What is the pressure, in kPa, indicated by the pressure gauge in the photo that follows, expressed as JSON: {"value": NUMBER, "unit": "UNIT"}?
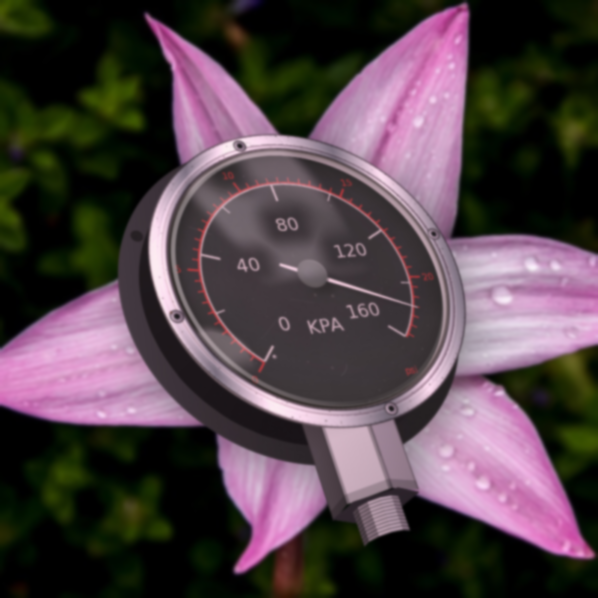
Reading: {"value": 150, "unit": "kPa"}
